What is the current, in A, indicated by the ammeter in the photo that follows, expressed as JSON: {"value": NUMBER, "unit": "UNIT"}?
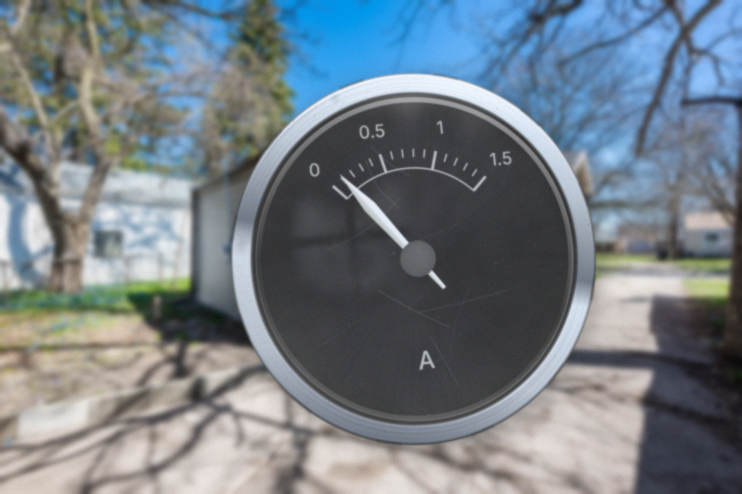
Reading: {"value": 0.1, "unit": "A"}
